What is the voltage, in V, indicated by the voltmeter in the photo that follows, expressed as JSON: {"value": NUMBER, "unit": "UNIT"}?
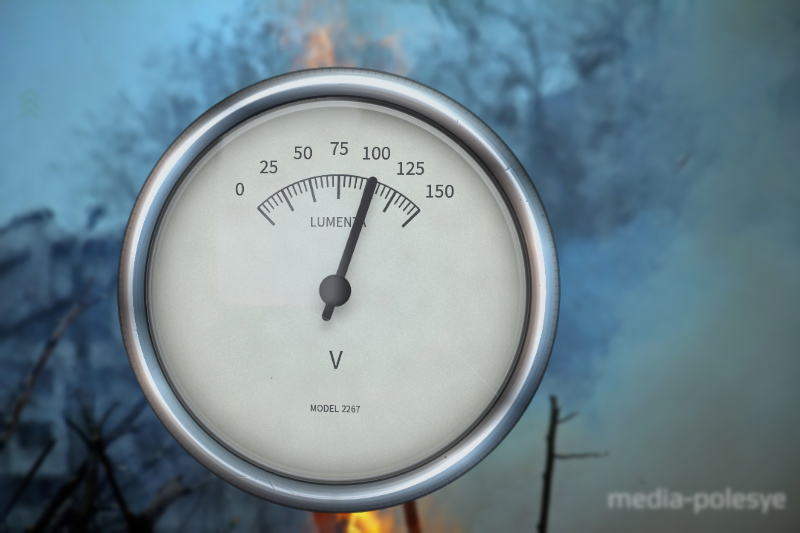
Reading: {"value": 105, "unit": "V"}
